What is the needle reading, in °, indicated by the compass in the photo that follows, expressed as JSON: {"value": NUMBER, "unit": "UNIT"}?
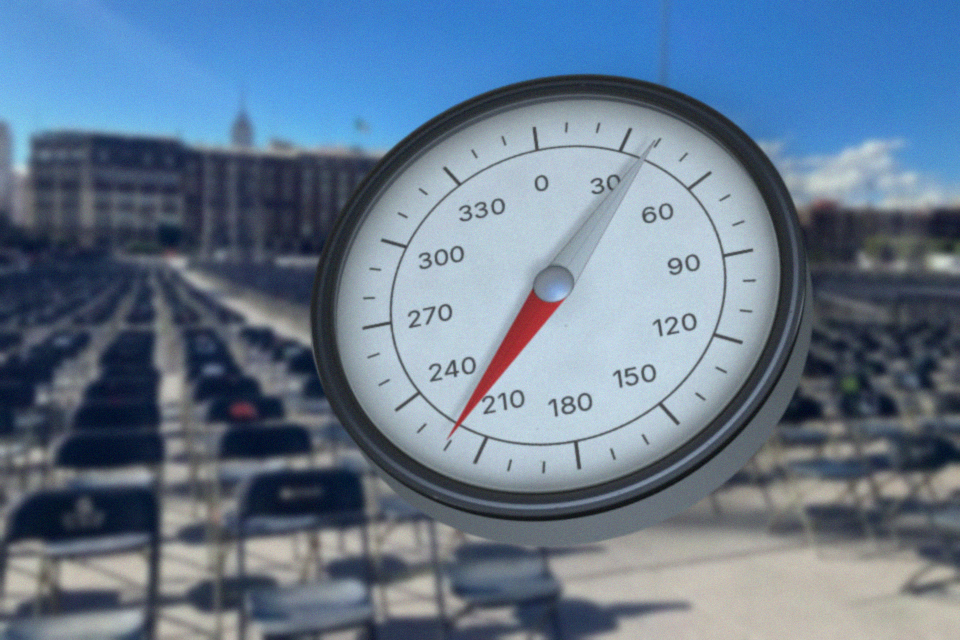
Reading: {"value": 220, "unit": "°"}
